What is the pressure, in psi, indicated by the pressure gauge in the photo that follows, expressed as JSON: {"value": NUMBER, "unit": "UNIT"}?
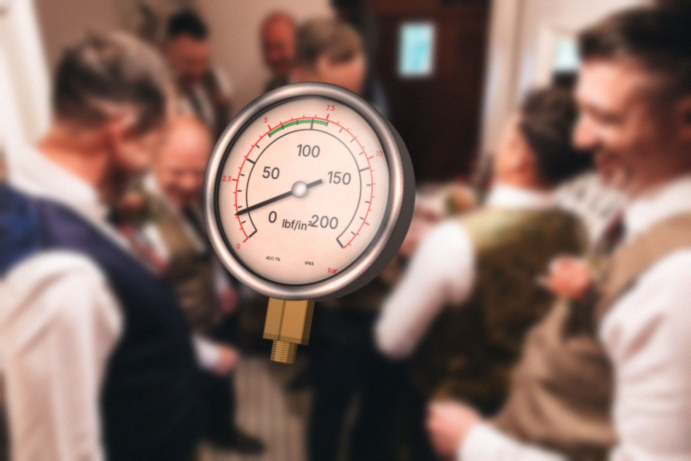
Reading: {"value": 15, "unit": "psi"}
